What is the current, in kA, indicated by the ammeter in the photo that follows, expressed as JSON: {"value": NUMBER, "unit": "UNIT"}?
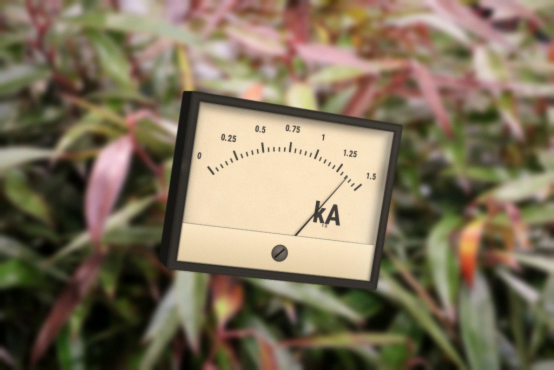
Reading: {"value": 1.35, "unit": "kA"}
